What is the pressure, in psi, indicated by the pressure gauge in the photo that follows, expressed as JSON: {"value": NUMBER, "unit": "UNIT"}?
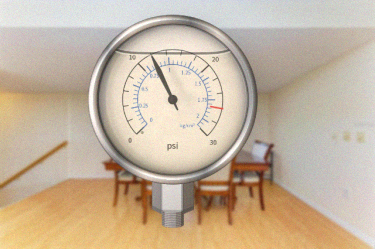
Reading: {"value": 12, "unit": "psi"}
